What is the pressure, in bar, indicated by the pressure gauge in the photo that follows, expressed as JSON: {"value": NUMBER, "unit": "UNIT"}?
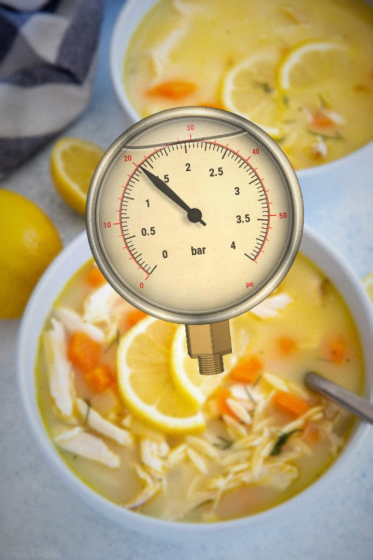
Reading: {"value": 1.4, "unit": "bar"}
